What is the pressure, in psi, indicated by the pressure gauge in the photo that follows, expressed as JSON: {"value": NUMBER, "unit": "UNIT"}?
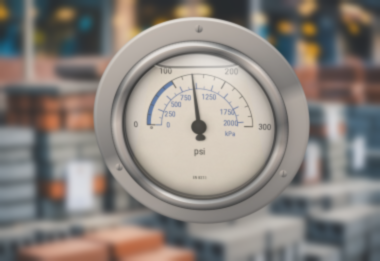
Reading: {"value": 140, "unit": "psi"}
